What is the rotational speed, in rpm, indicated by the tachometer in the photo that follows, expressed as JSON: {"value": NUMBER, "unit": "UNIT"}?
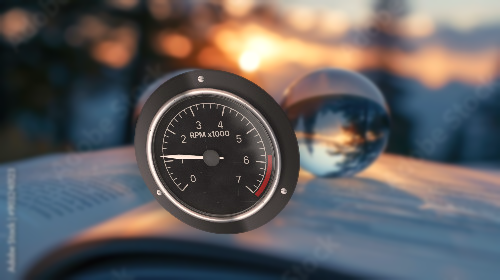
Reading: {"value": 1200, "unit": "rpm"}
